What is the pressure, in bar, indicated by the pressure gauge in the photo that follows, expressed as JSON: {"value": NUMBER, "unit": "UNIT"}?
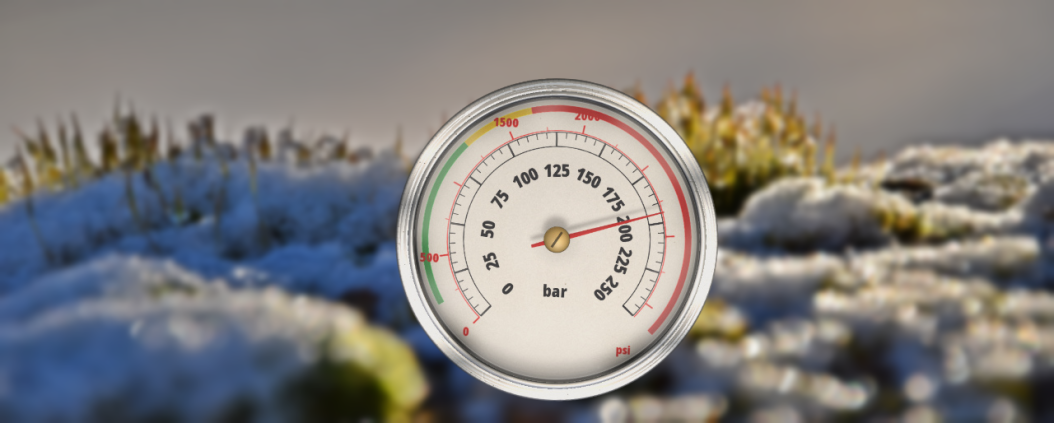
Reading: {"value": 195, "unit": "bar"}
